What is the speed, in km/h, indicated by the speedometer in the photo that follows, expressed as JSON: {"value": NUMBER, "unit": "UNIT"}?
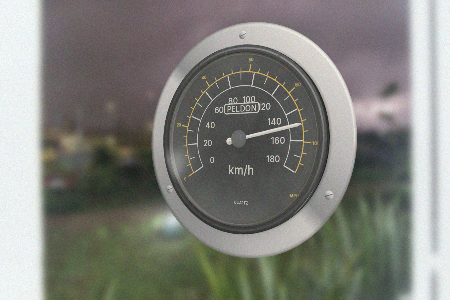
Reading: {"value": 150, "unit": "km/h"}
